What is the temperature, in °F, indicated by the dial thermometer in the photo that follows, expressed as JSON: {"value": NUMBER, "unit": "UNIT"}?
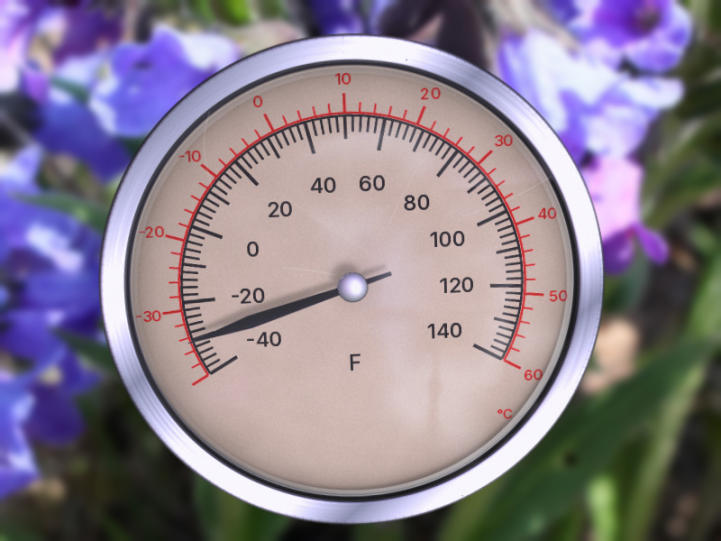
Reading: {"value": -30, "unit": "°F"}
